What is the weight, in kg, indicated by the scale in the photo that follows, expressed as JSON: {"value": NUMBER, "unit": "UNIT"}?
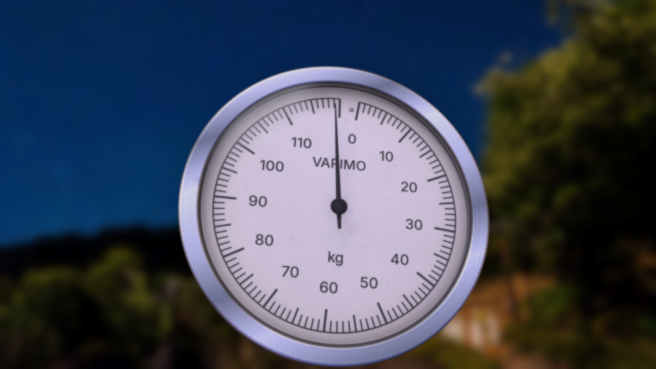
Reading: {"value": 119, "unit": "kg"}
